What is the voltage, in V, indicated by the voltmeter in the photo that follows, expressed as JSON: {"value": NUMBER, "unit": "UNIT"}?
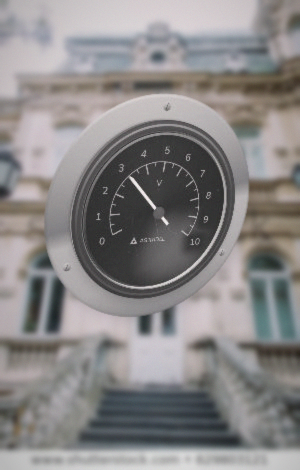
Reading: {"value": 3, "unit": "V"}
